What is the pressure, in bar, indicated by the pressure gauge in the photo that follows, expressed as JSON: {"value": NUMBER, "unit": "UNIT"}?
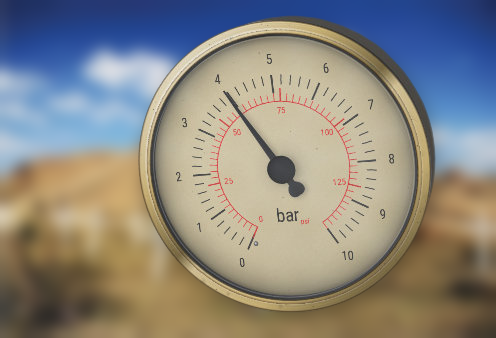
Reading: {"value": 4, "unit": "bar"}
